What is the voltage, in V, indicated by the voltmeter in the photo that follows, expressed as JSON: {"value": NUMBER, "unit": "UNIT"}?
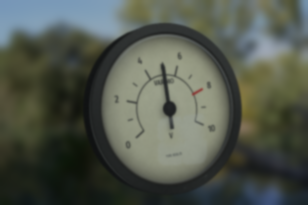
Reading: {"value": 5, "unit": "V"}
